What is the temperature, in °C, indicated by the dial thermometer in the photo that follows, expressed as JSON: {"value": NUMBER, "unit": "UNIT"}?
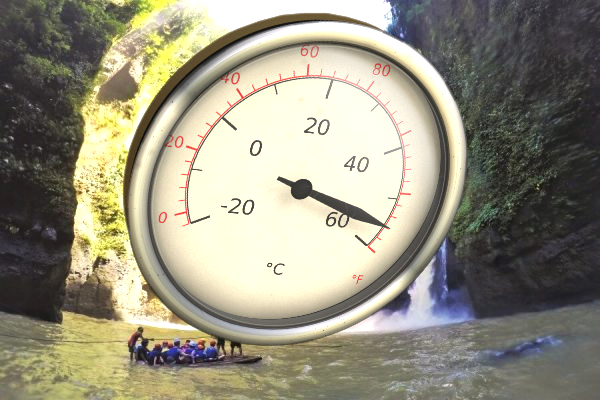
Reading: {"value": 55, "unit": "°C"}
